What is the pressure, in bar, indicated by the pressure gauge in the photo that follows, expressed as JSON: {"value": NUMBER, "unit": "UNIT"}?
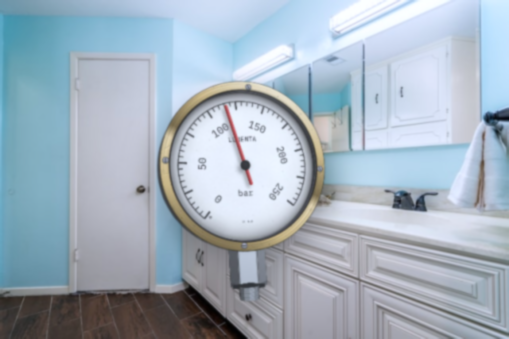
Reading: {"value": 115, "unit": "bar"}
